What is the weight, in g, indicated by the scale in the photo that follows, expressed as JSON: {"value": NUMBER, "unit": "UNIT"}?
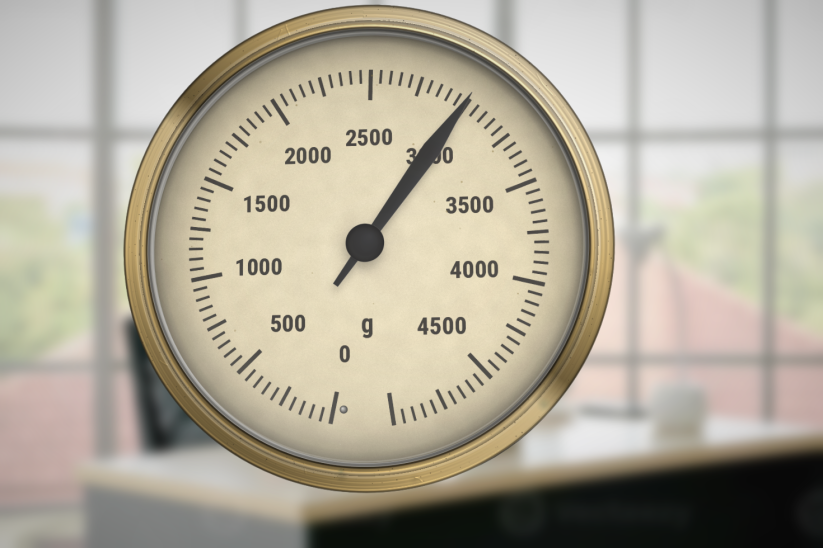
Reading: {"value": 3000, "unit": "g"}
